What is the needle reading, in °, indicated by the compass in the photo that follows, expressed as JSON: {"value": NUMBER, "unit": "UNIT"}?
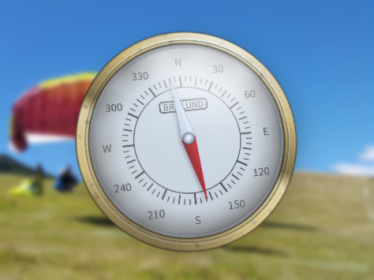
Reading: {"value": 170, "unit": "°"}
